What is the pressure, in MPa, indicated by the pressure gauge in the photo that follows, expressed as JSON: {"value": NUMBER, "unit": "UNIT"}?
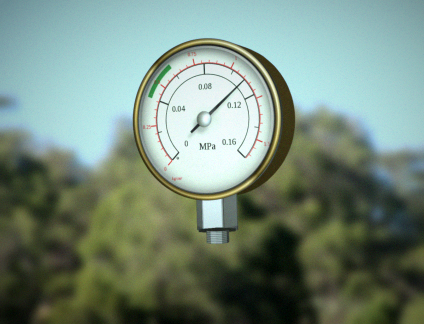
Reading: {"value": 0.11, "unit": "MPa"}
